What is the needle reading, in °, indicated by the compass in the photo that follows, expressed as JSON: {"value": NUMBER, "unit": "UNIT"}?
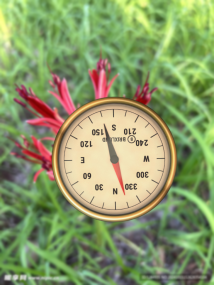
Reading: {"value": 345, "unit": "°"}
